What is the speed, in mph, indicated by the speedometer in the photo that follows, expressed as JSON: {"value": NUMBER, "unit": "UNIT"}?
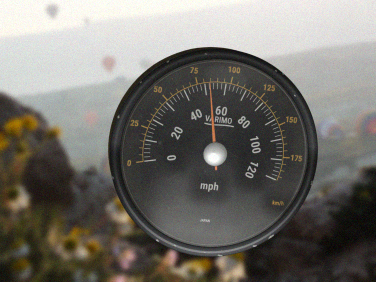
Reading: {"value": 52, "unit": "mph"}
